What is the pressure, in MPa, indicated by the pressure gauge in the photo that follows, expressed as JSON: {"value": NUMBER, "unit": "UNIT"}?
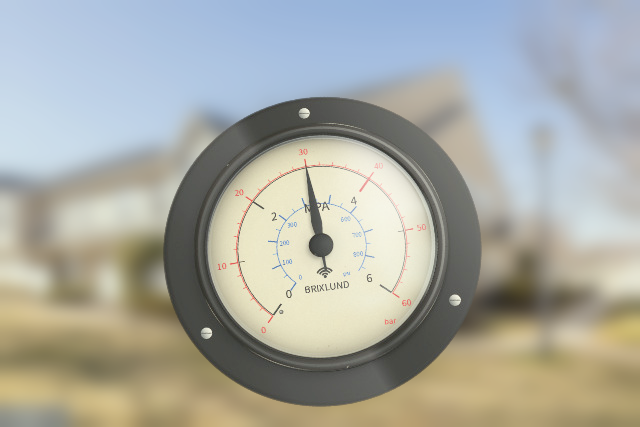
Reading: {"value": 3, "unit": "MPa"}
